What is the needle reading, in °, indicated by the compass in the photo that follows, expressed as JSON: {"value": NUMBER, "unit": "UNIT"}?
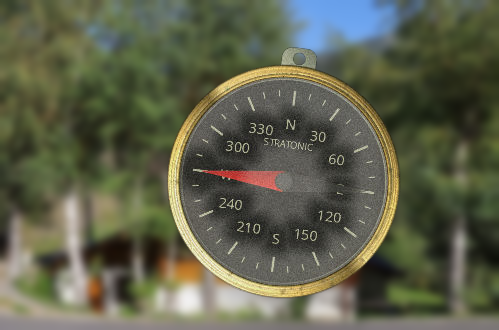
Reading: {"value": 270, "unit": "°"}
